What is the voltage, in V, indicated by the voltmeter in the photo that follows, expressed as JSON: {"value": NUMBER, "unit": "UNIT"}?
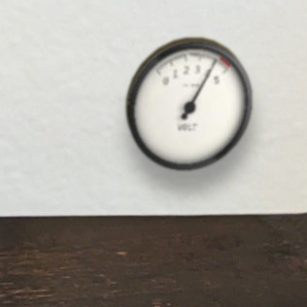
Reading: {"value": 4, "unit": "V"}
